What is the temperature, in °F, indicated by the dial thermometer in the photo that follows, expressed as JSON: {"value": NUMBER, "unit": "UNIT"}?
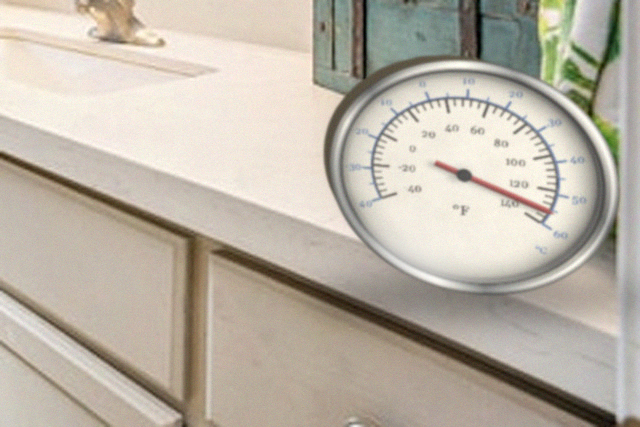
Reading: {"value": 132, "unit": "°F"}
